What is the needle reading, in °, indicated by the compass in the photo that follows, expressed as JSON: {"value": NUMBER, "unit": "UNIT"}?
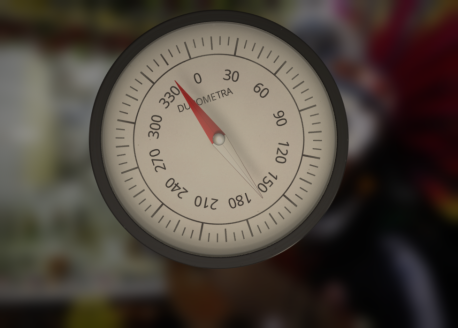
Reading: {"value": 342.5, "unit": "°"}
